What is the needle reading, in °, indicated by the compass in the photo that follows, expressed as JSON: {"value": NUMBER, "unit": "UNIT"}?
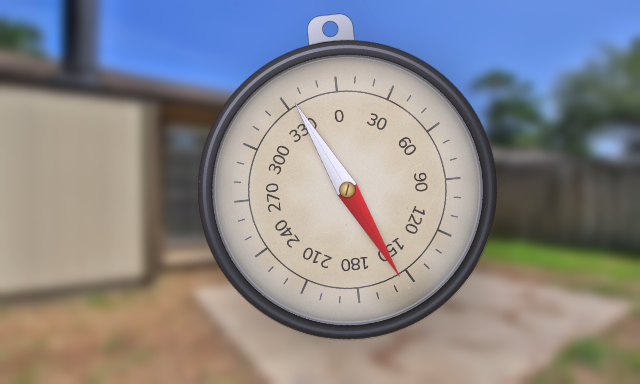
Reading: {"value": 155, "unit": "°"}
